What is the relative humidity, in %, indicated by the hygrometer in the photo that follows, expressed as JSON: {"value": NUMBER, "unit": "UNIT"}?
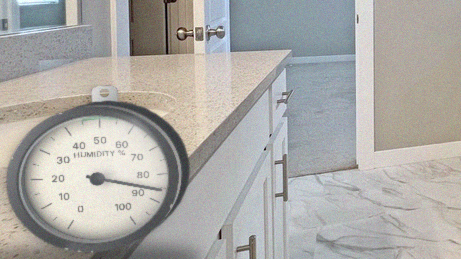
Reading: {"value": 85, "unit": "%"}
